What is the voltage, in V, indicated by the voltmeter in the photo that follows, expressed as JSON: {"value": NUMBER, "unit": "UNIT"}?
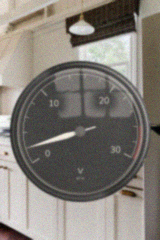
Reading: {"value": 2, "unit": "V"}
